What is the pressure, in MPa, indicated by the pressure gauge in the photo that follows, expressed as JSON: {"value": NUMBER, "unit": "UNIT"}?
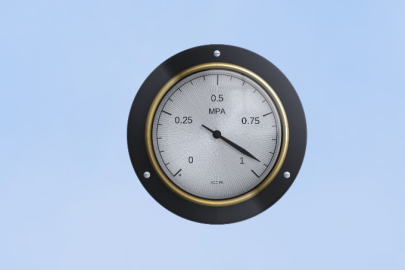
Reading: {"value": 0.95, "unit": "MPa"}
